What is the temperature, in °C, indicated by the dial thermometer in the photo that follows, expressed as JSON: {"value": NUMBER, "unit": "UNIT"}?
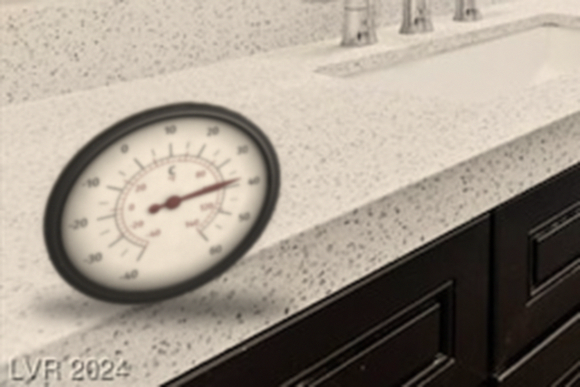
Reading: {"value": 37.5, "unit": "°C"}
